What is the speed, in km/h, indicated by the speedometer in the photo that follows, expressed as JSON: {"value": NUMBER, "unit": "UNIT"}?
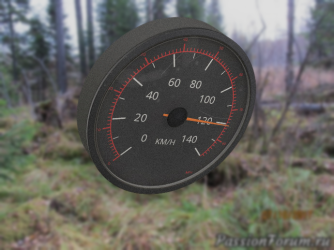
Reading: {"value": 120, "unit": "km/h"}
